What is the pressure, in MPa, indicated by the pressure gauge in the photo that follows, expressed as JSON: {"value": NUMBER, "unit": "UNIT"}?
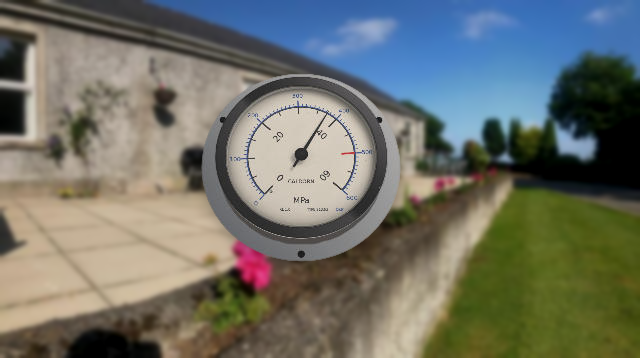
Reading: {"value": 37.5, "unit": "MPa"}
